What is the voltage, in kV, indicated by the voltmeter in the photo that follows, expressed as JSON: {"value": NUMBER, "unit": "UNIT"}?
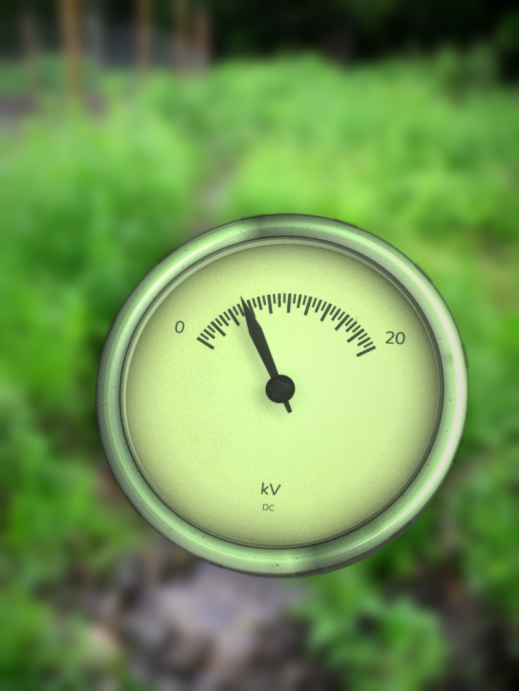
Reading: {"value": 5.5, "unit": "kV"}
